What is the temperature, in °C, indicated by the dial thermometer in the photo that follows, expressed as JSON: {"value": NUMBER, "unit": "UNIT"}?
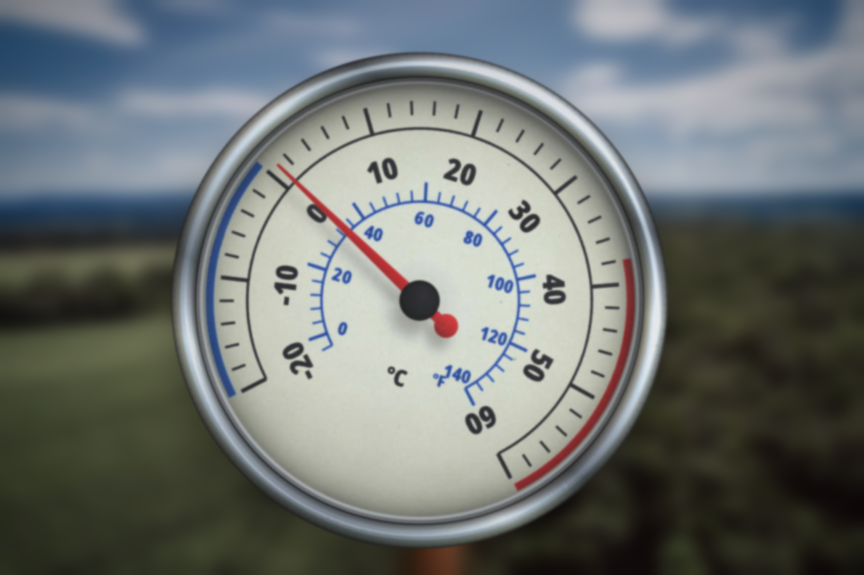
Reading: {"value": 1, "unit": "°C"}
